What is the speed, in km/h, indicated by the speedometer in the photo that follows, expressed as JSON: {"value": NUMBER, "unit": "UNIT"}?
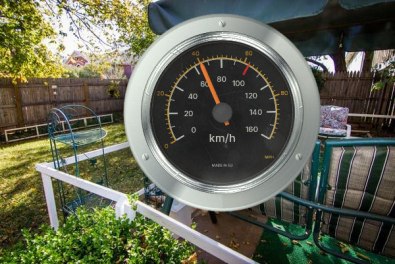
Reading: {"value": 65, "unit": "km/h"}
